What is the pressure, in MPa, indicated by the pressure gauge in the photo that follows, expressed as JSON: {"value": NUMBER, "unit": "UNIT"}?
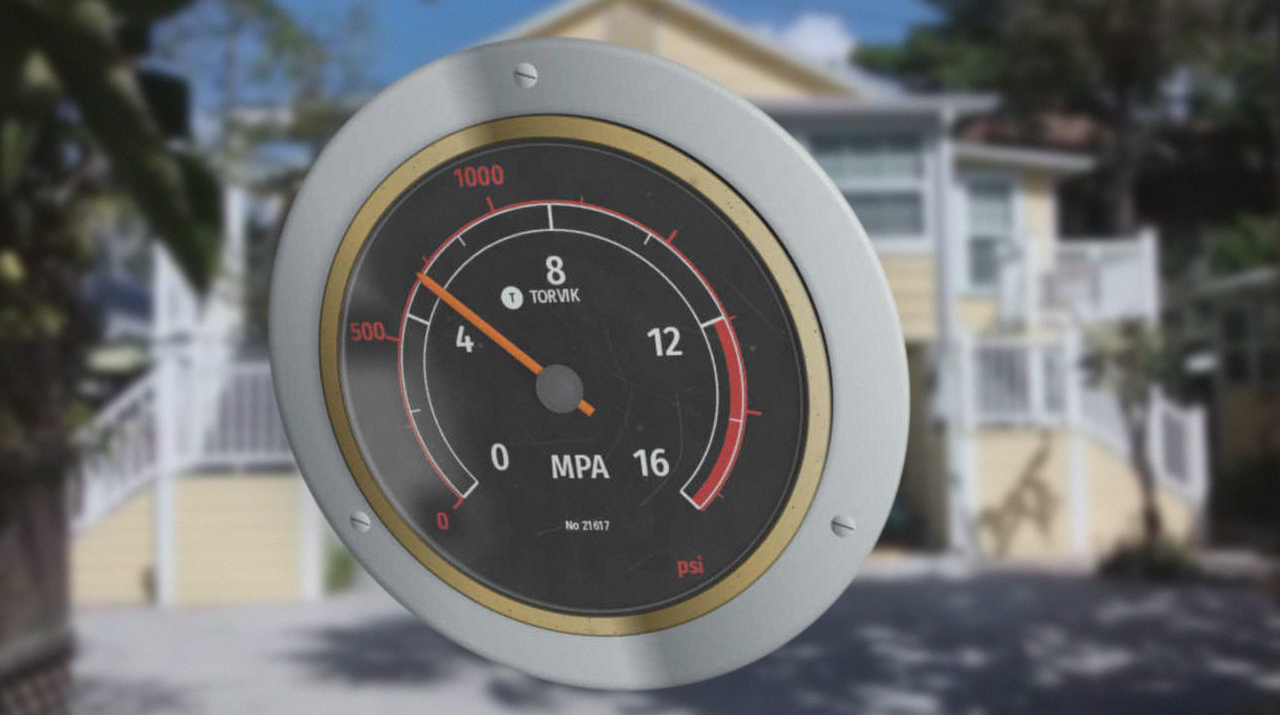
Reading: {"value": 5, "unit": "MPa"}
